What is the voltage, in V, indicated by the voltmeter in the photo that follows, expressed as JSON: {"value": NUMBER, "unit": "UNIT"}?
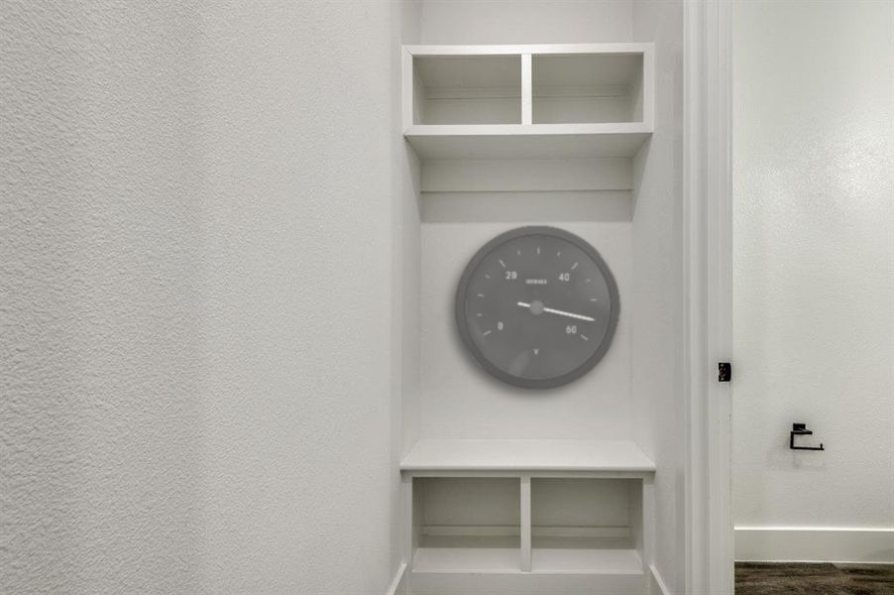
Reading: {"value": 55, "unit": "V"}
